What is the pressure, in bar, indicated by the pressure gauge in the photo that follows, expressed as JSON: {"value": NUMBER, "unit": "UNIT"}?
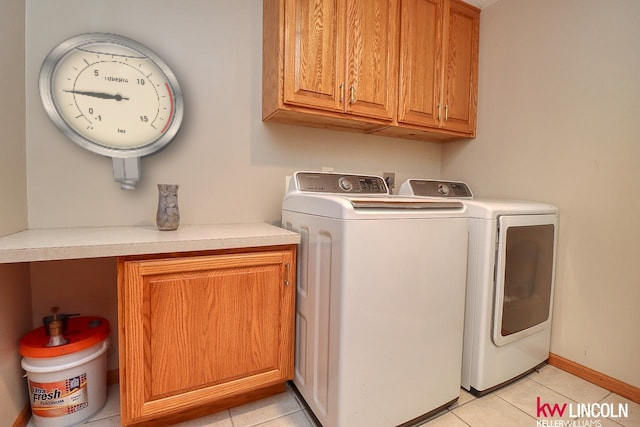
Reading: {"value": 2, "unit": "bar"}
